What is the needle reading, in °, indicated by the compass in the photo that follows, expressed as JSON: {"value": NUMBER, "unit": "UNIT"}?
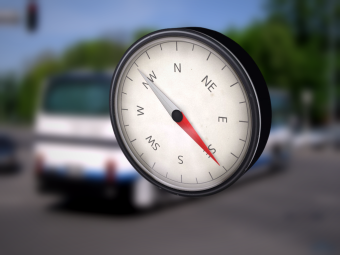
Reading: {"value": 135, "unit": "°"}
